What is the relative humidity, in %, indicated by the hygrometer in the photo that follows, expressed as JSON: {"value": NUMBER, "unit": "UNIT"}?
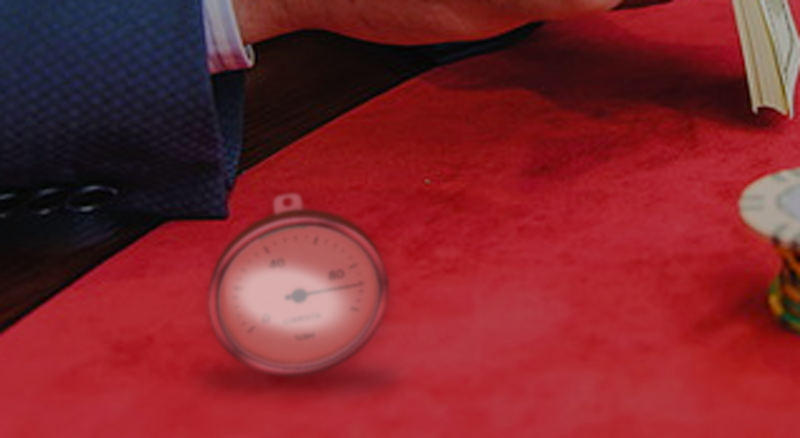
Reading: {"value": 88, "unit": "%"}
